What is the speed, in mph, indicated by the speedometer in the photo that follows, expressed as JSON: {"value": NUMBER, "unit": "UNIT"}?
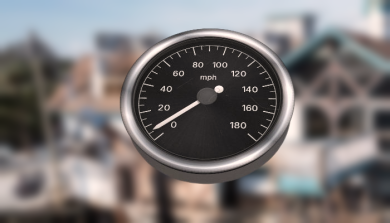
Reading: {"value": 5, "unit": "mph"}
